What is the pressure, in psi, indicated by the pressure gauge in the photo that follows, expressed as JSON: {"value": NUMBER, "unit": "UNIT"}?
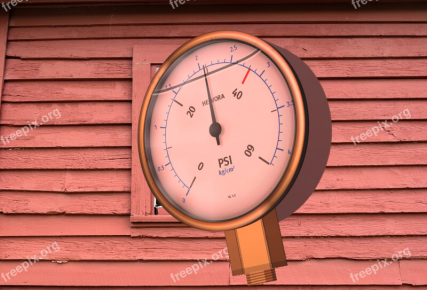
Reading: {"value": 30, "unit": "psi"}
